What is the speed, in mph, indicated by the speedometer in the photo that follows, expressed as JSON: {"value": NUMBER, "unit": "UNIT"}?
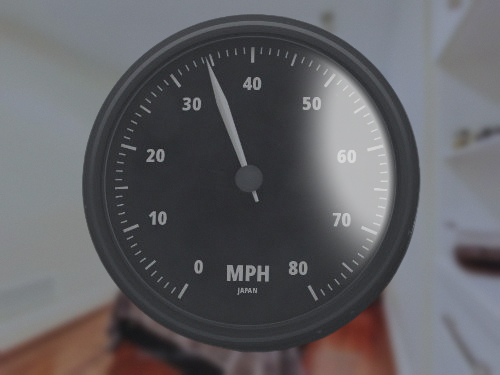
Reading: {"value": 34.5, "unit": "mph"}
